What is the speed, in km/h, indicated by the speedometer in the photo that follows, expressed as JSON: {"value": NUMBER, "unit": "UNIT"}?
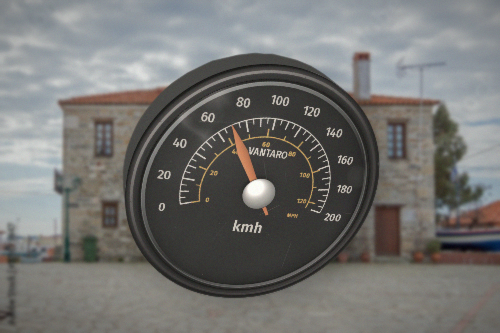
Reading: {"value": 70, "unit": "km/h"}
